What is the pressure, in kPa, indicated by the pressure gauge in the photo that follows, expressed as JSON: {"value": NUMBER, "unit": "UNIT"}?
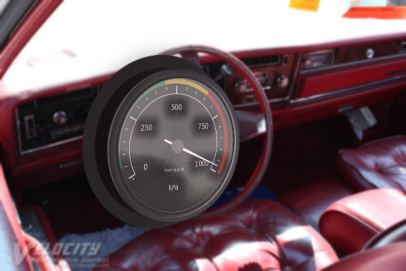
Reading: {"value": 975, "unit": "kPa"}
